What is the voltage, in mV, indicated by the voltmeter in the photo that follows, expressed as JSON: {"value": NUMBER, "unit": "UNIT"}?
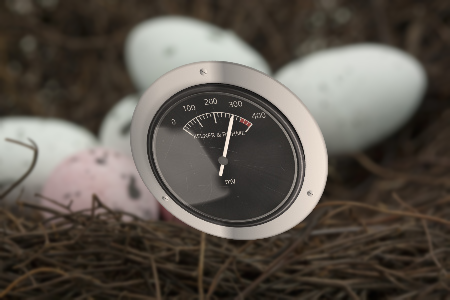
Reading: {"value": 300, "unit": "mV"}
